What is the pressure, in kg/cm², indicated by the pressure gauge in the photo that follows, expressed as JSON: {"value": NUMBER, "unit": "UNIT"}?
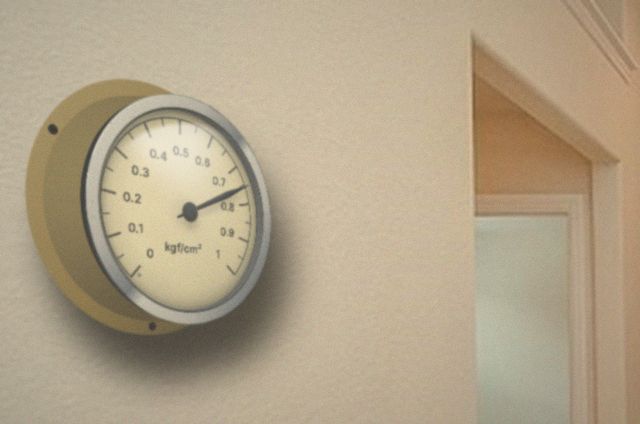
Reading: {"value": 0.75, "unit": "kg/cm²"}
